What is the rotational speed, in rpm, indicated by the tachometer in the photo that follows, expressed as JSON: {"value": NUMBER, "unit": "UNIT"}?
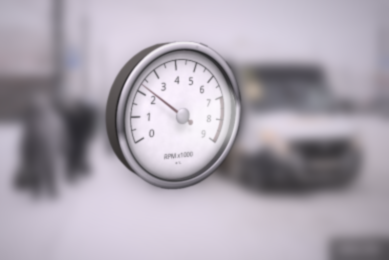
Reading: {"value": 2250, "unit": "rpm"}
